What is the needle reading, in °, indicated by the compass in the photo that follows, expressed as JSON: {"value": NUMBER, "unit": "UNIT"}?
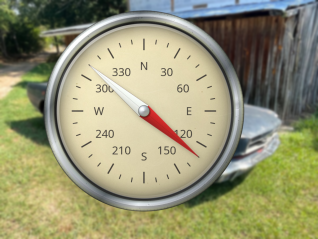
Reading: {"value": 130, "unit": "°"}
